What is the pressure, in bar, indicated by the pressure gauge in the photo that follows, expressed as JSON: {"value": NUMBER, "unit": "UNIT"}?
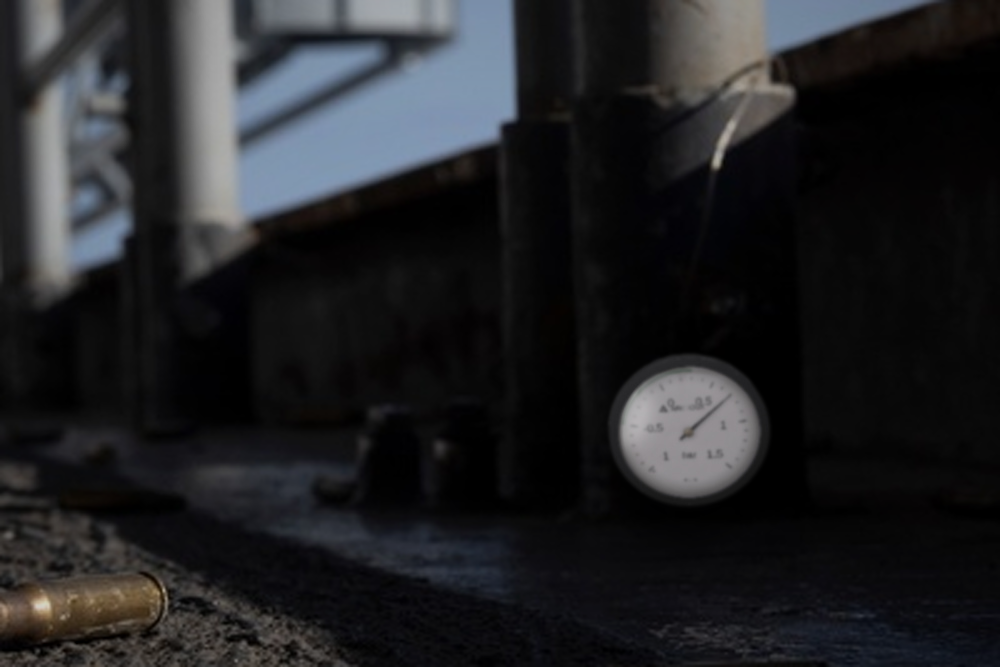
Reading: {"value": 0.7, "unit": "bar"}
